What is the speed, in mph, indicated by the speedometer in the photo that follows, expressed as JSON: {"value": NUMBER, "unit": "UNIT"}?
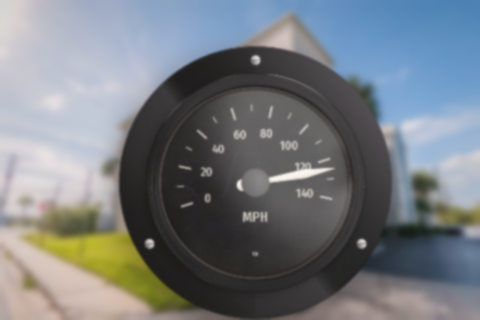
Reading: {"value": 125, "unit": "mph"}
